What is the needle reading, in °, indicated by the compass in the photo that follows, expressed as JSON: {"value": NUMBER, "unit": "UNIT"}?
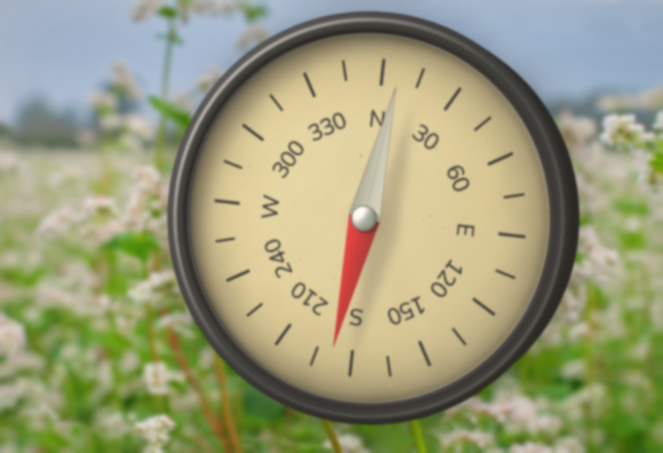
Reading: {"value": 187.5, "unit": "°"}
